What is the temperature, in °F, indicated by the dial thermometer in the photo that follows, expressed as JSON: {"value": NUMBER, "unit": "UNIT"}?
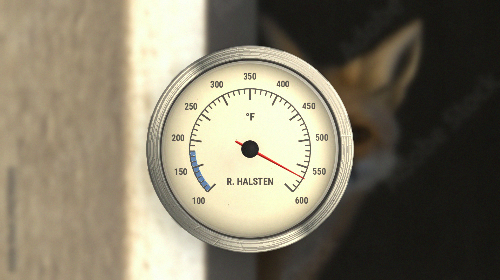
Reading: {"value": 570, "unit": "°F"}
